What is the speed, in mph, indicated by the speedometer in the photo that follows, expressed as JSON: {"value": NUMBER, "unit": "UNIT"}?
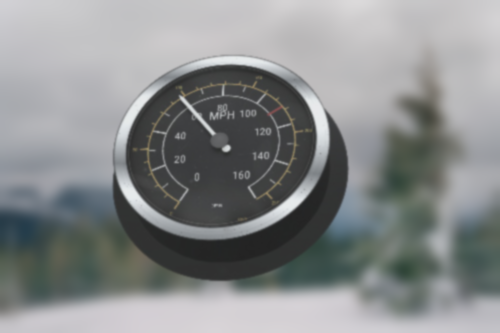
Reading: {"value": 60, "unit": "mph"}
